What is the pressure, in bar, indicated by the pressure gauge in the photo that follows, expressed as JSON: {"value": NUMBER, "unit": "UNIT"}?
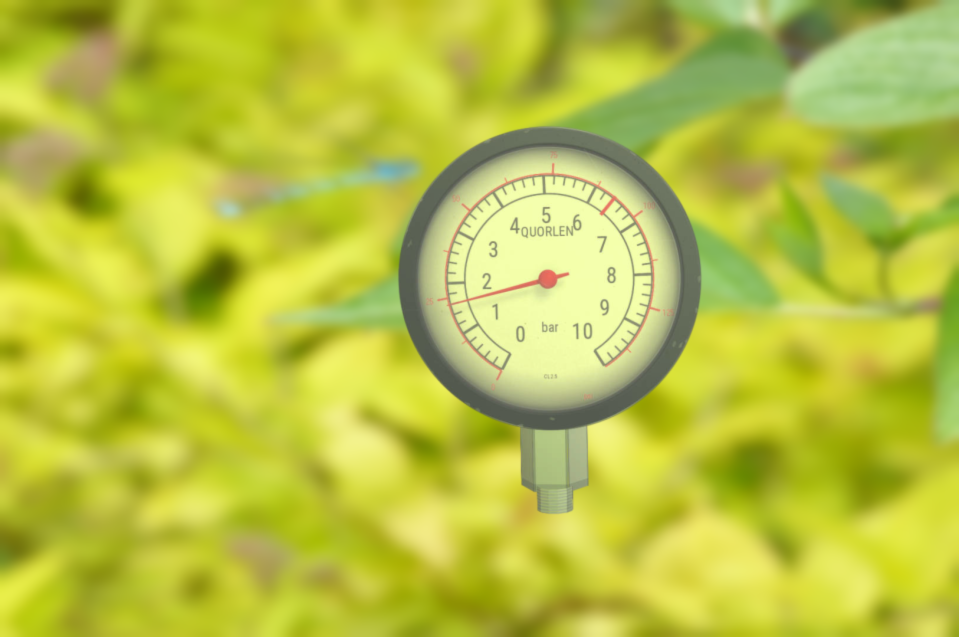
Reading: {"value": 1.6, "unit": "bar"}
